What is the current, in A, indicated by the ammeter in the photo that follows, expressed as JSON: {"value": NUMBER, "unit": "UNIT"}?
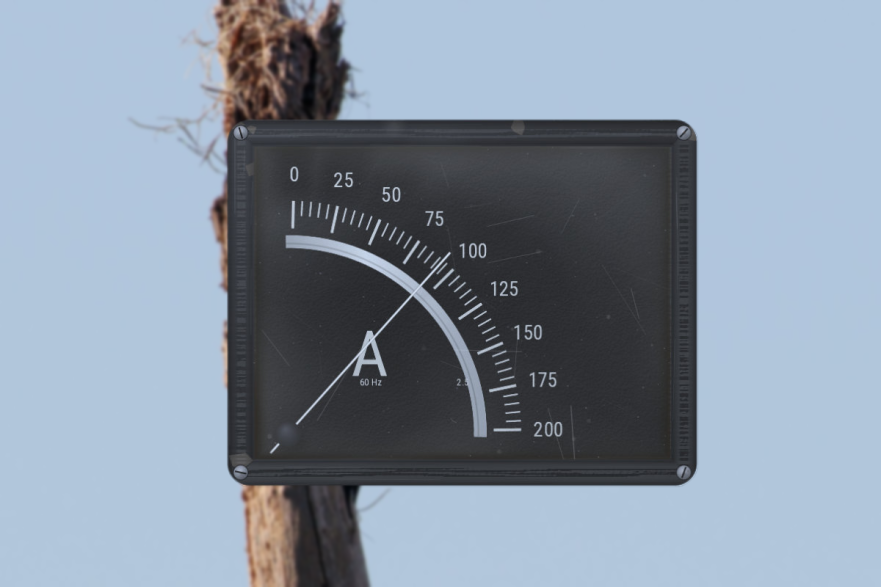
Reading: {"value": 92.5, "unit": "A"}
